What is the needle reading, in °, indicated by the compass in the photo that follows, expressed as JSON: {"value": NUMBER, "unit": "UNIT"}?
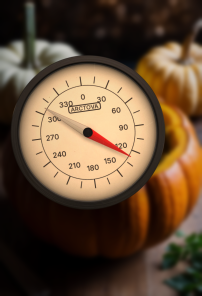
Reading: {"value": 127.5, "unit": "°"}
